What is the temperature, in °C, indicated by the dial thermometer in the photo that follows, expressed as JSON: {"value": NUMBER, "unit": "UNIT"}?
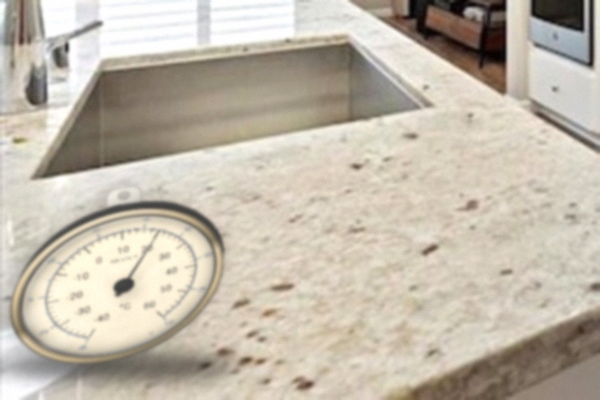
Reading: {"value": 20, "unit": "°C"}
